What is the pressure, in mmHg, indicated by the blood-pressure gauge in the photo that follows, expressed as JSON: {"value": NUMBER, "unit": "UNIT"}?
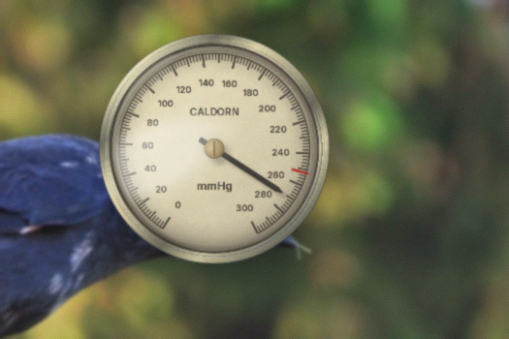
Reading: {"value": 270, "unit": "mmHg"}
